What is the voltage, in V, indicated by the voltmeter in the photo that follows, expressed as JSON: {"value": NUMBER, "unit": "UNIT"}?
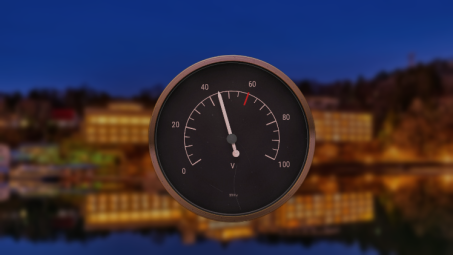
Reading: {"value": 45, "unit": "V"}
